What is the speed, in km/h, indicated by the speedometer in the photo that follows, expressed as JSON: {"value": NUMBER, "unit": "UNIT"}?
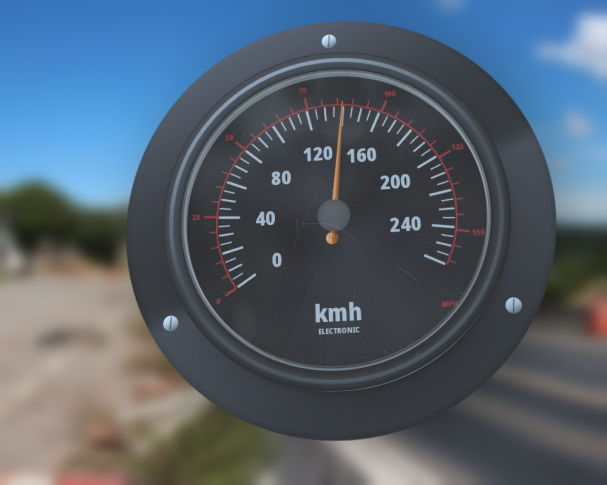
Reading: {"value": 140, "unit": "km/h"}
